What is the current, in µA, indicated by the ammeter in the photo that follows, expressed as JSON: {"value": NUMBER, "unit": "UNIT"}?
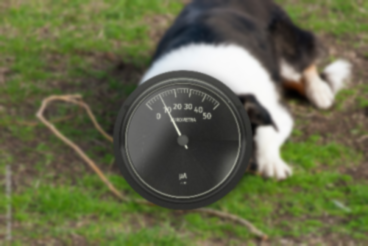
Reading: {"value": 10, "unit": "µA"}
